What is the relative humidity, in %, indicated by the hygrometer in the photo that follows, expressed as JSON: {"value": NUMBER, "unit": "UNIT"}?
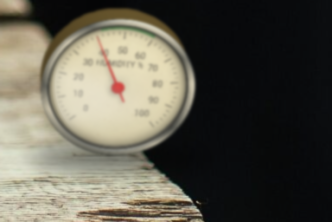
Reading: {"value": 40, "unit": "%"}
